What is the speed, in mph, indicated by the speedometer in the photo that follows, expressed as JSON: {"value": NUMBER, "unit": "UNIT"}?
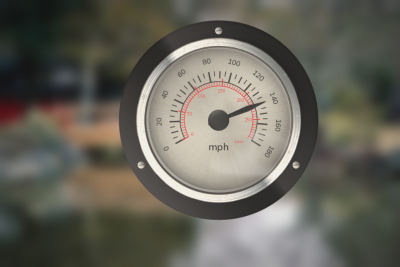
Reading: {"value": 140, "unit": "mph"}
